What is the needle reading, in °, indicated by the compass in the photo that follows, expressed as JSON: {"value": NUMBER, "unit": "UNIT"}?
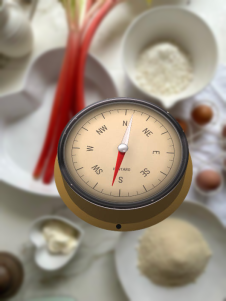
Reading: {"value": 190, "unit": "°"}
